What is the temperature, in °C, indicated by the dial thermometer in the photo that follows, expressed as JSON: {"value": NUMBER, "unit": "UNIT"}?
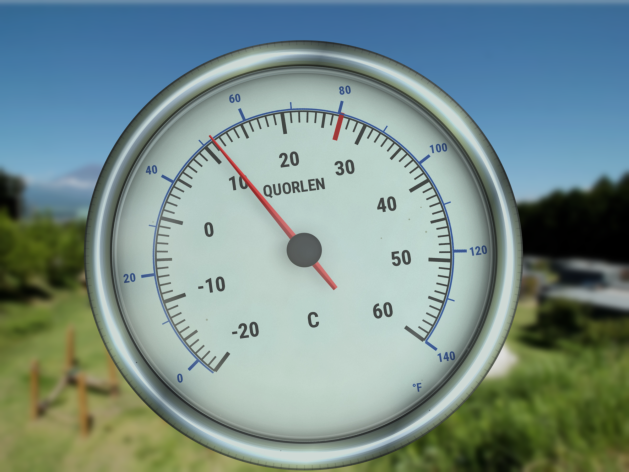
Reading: {"value": 11, "unit": "°C"}
